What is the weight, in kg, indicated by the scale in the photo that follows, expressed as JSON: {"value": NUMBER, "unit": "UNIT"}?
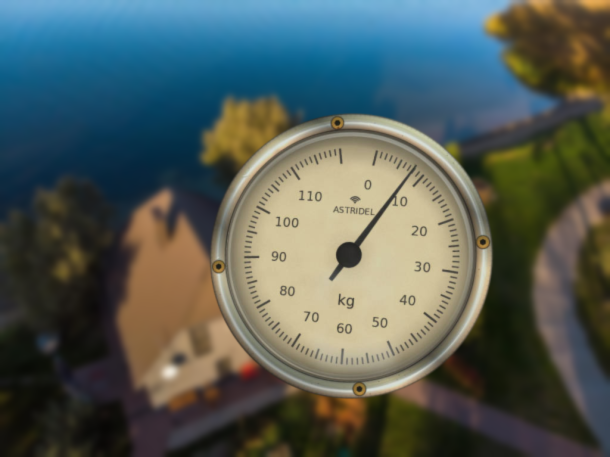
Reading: {"value": 8, "unit": "kg"}
